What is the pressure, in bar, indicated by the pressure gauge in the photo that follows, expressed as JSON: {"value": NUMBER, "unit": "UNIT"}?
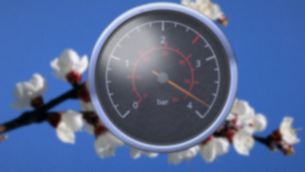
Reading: {"value": 3.8, "unit": "bar"}
